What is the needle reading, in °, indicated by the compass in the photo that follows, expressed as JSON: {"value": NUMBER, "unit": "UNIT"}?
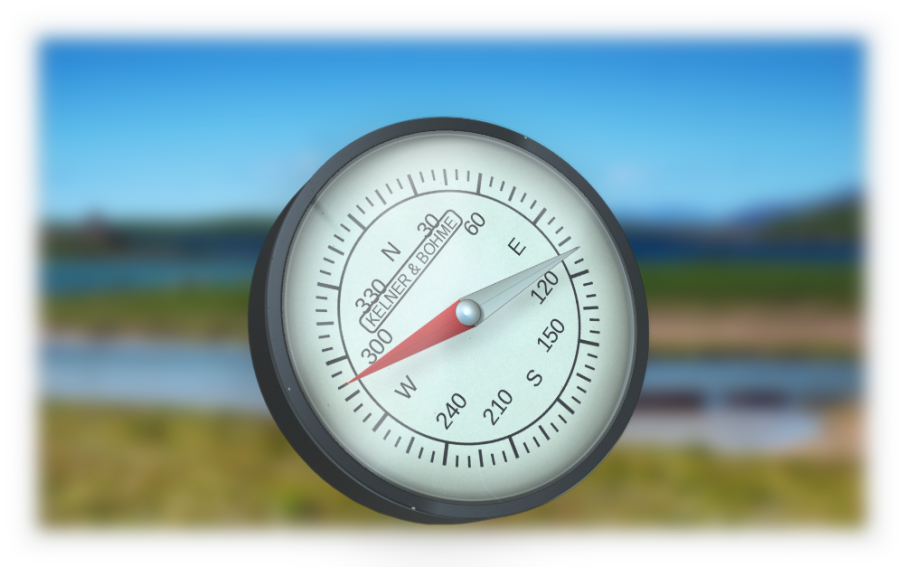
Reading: {"value": 290, "unit": "°"}
